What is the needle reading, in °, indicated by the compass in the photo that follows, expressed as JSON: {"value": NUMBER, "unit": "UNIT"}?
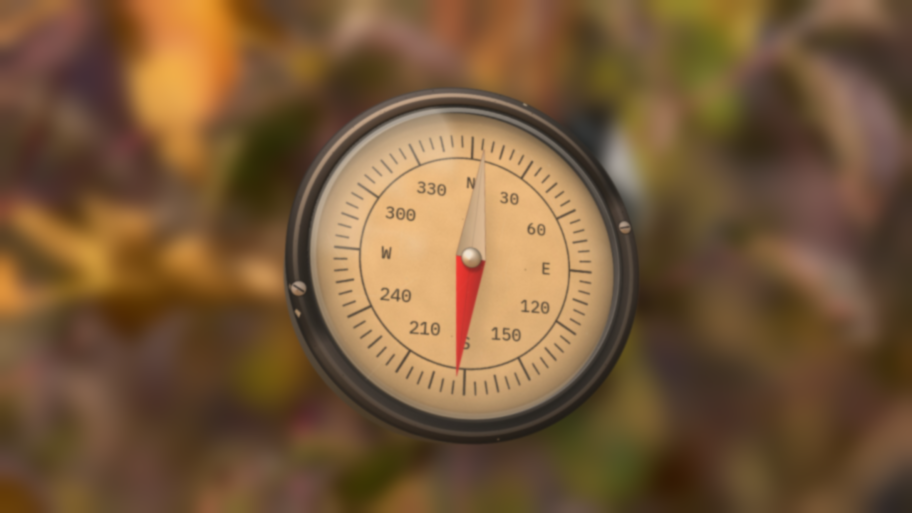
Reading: {"value": 185, "unit": "°"}
